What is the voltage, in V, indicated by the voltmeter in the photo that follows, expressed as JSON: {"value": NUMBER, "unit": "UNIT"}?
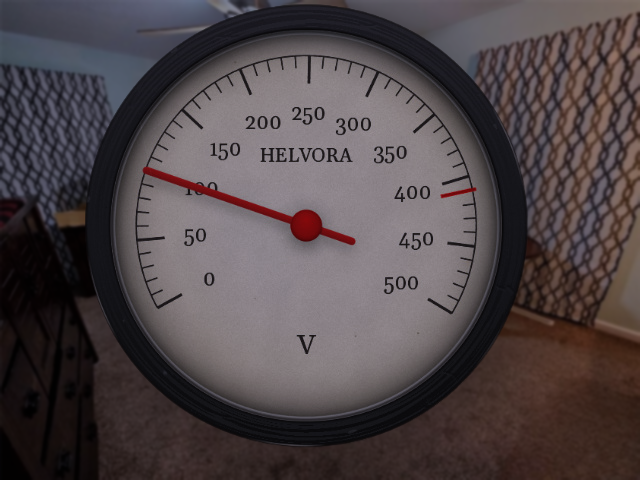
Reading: {"value": 100, "unit": "V"}
